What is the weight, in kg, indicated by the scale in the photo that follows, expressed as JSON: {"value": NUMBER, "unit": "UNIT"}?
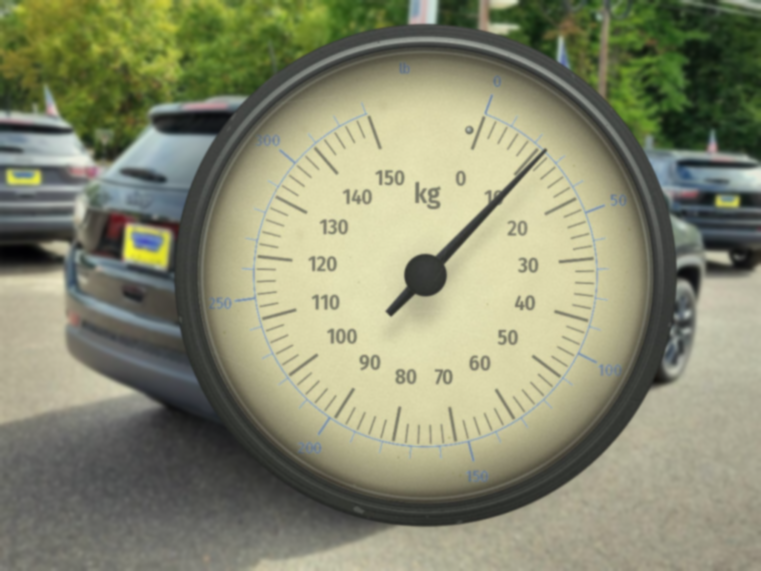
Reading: {"value": 11, "unit": "kg"}
